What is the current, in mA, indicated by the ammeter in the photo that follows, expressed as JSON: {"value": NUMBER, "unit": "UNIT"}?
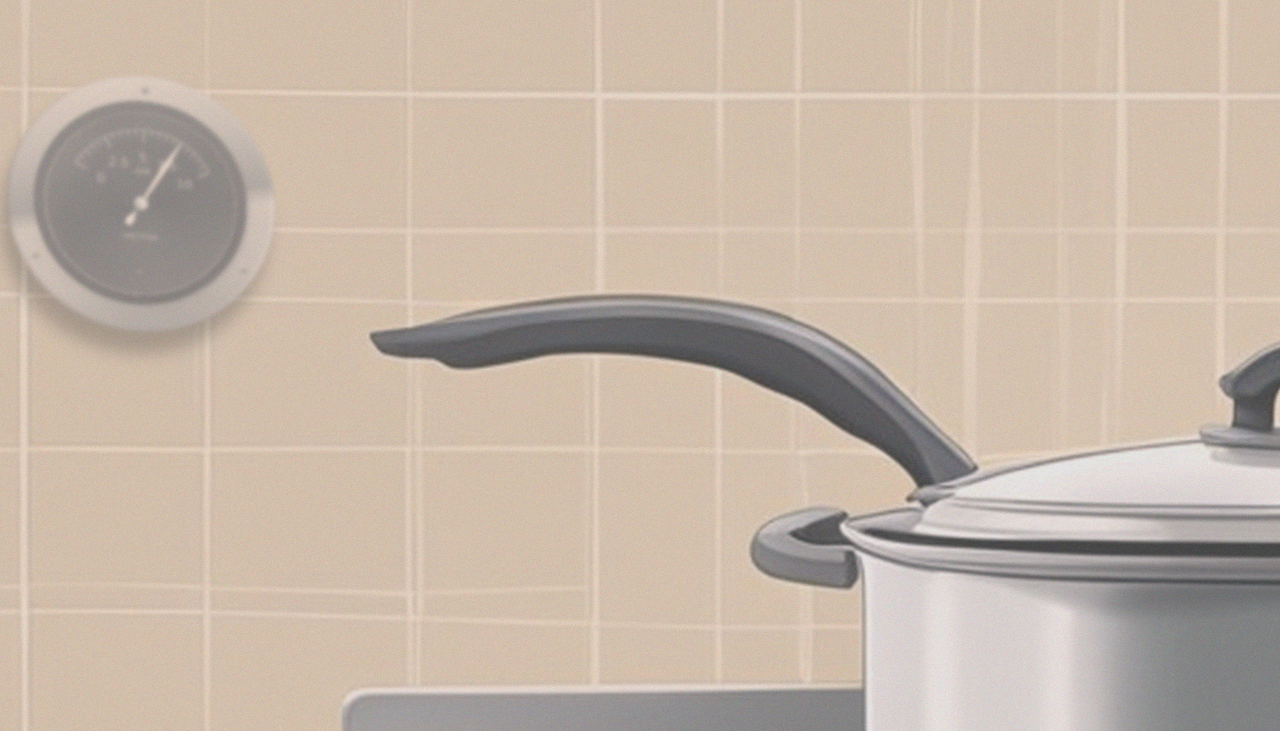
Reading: {"value": 7.5, "unit": "mA"}
